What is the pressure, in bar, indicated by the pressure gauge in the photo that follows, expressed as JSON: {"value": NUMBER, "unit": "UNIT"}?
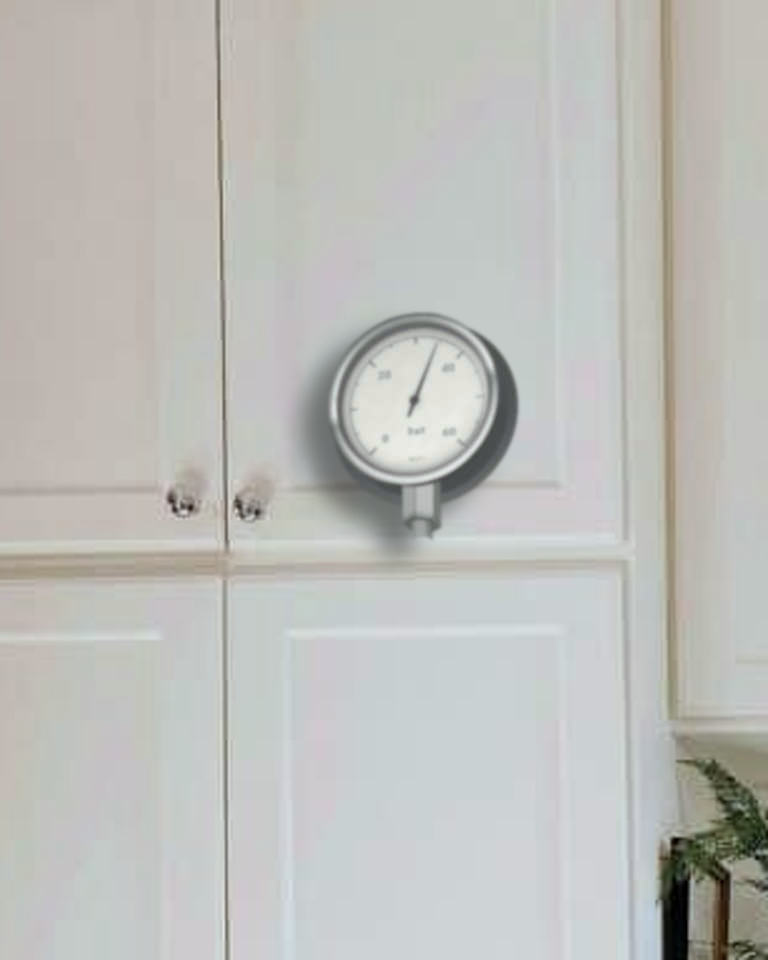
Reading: {"value": 35, "unit": "bar"}
